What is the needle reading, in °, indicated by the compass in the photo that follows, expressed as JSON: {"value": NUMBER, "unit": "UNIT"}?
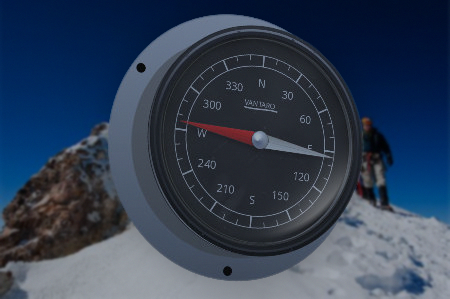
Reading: {"value": 275, "unit": "°"}
